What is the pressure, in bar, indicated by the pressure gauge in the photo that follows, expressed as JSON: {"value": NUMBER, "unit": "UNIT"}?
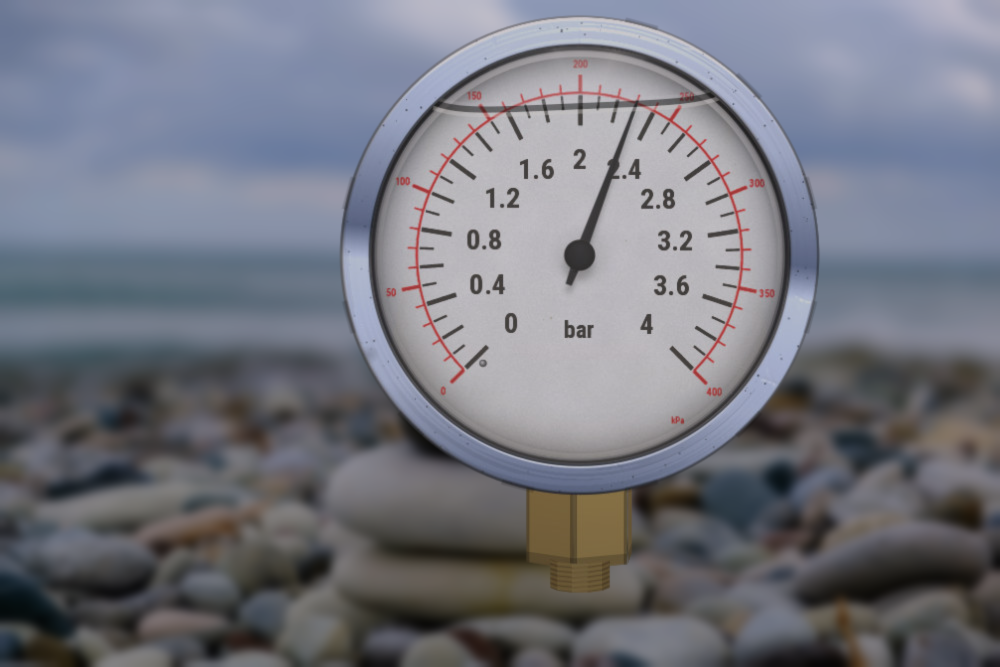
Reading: {"value": 2.3, "unit": "bar"}
